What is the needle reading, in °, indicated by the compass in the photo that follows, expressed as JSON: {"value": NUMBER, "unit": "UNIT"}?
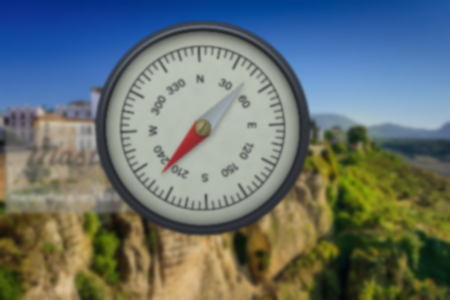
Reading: {"value": 225, "unit": "°"}
